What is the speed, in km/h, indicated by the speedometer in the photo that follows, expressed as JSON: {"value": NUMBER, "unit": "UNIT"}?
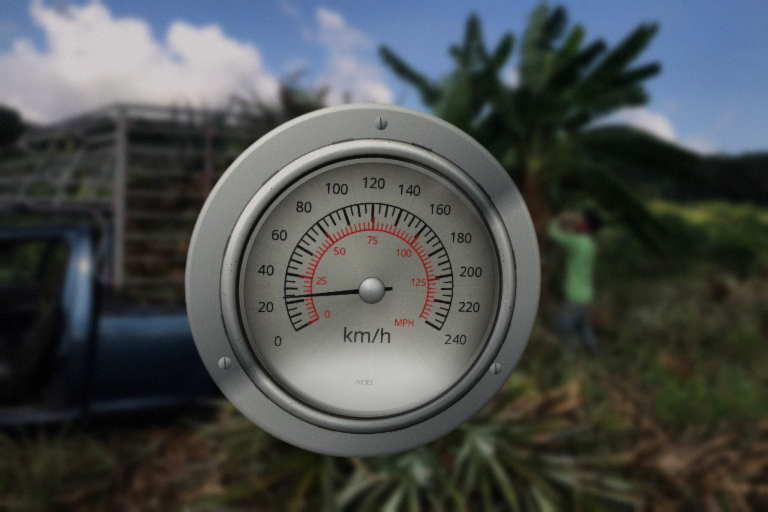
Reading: {"value": 25, "unit": "km/h"}
